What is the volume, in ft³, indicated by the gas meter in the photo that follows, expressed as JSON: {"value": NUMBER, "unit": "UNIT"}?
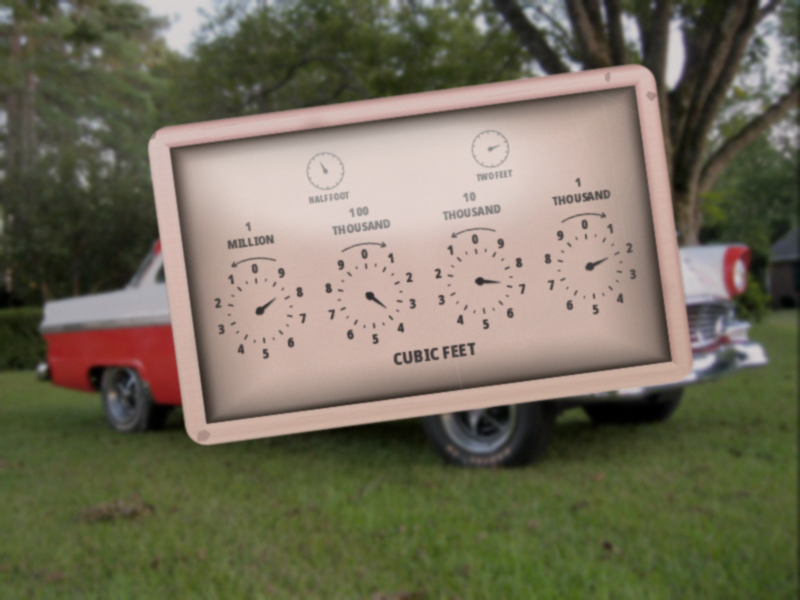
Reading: {"value": 837200, "unit": "ft³"}
